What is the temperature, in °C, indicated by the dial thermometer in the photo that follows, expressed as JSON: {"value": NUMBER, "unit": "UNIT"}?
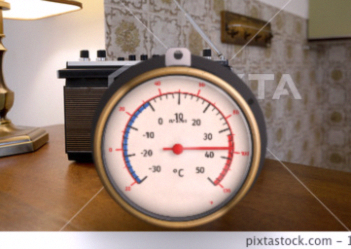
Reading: {"value": 36, "unit": "°C"}
